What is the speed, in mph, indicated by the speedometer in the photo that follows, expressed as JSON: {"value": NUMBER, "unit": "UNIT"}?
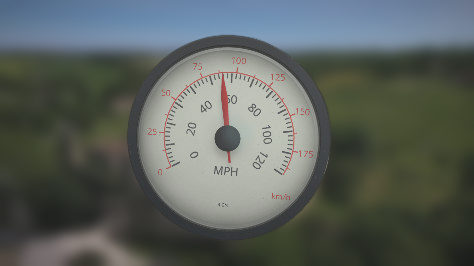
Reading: {"value": 56, "unit": "mph"}
